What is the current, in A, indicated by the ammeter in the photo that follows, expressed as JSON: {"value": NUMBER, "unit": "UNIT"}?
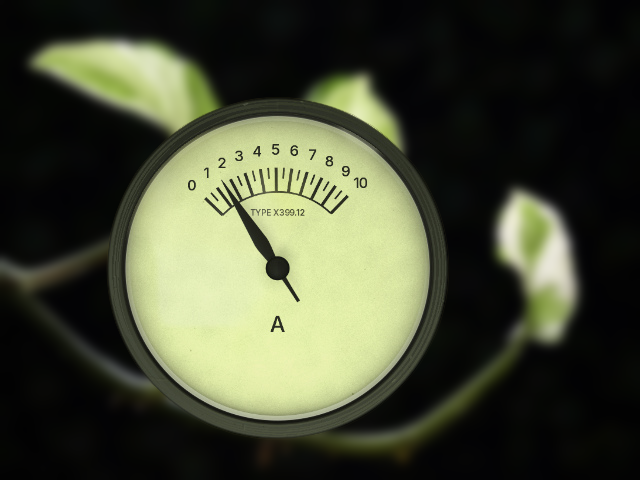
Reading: {"value": 1.5, "unit": "A"}
